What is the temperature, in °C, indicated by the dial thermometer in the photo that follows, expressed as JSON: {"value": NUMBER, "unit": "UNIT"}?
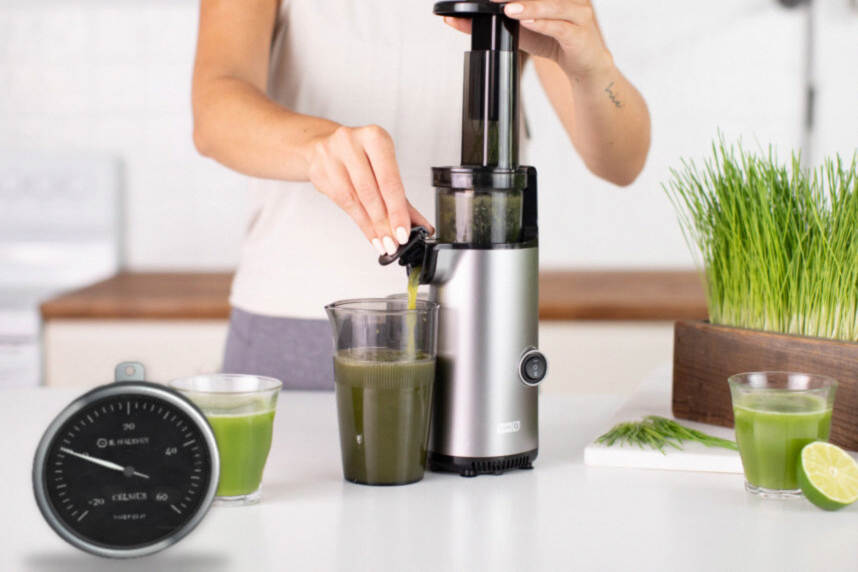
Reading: {"value": 0, "unit": "°C"}
